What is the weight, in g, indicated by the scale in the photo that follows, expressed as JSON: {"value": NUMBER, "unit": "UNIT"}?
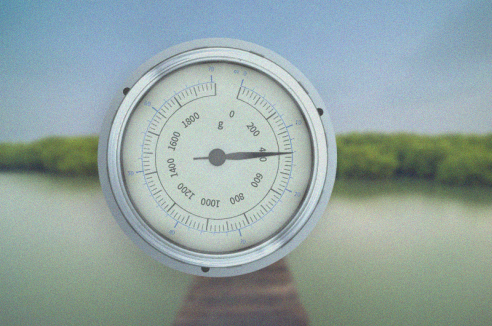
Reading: {"value": 400, "unit": "g"}
